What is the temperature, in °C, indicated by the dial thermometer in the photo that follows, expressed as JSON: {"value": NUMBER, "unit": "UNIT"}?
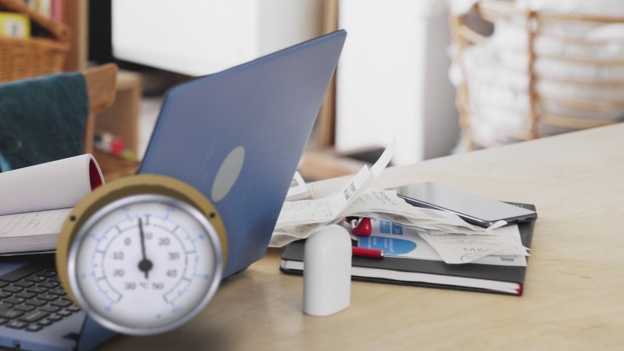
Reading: {"value": 7.5, "unit": "°C"}
